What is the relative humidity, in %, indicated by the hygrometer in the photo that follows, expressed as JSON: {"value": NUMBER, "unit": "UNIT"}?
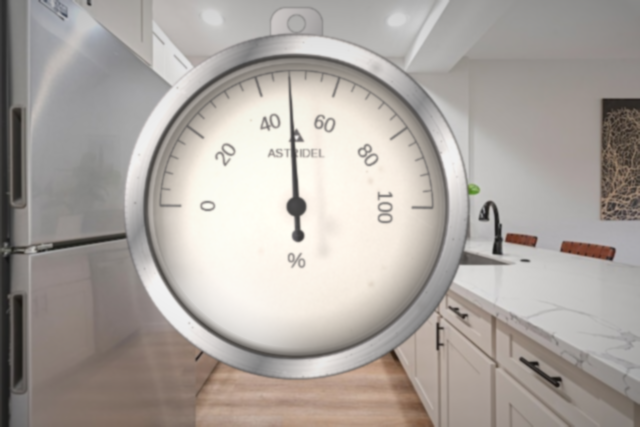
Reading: {"value": 48, "unit": "%"}
